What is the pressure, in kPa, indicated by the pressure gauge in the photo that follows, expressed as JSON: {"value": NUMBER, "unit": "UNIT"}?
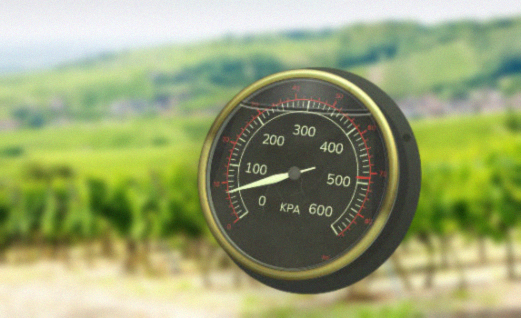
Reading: {"value": 50, "unit": "kPa"}
